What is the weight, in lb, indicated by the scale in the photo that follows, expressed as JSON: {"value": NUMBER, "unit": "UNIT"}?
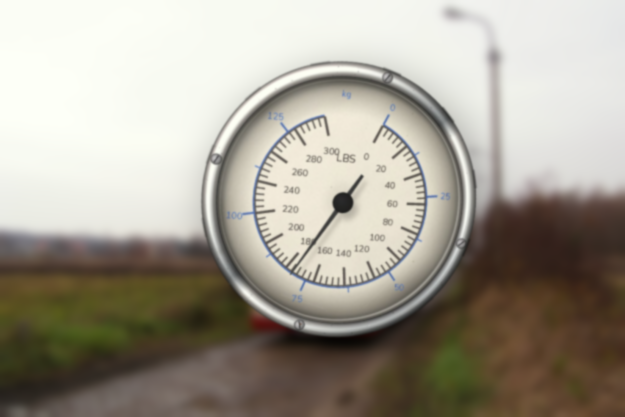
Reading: {"value": 176, "unit": "lb"}
